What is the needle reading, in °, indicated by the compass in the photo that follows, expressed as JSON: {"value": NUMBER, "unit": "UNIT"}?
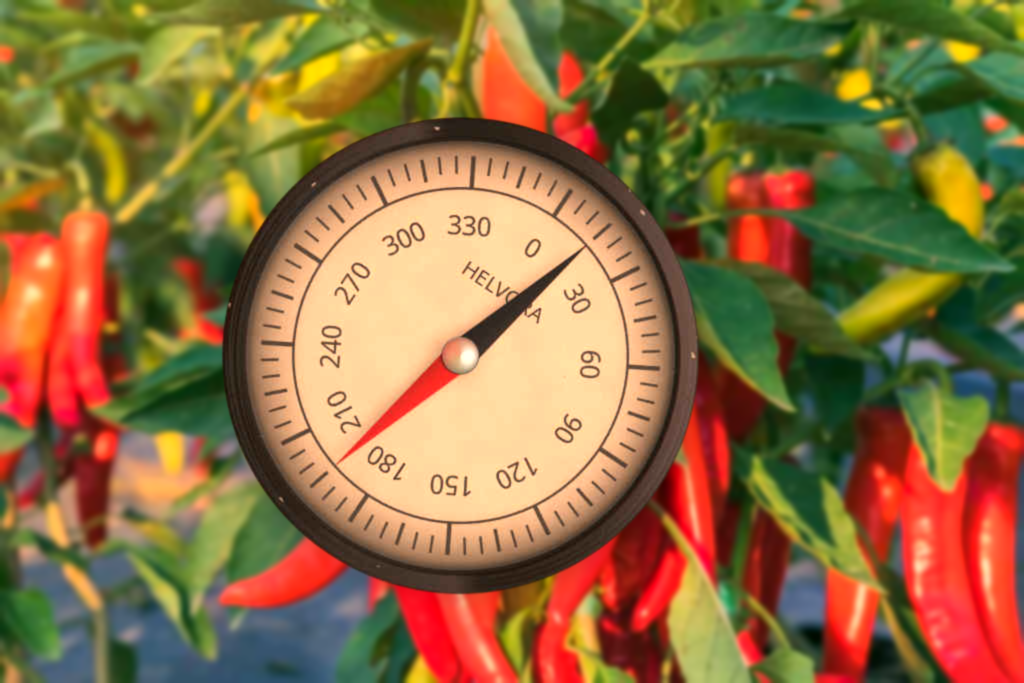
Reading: {"value": 195, "unit": "°"}
